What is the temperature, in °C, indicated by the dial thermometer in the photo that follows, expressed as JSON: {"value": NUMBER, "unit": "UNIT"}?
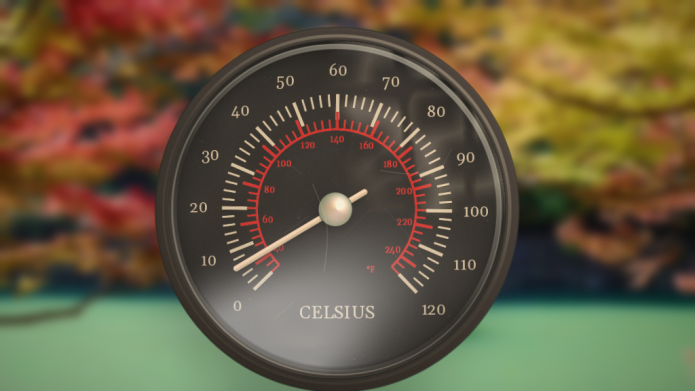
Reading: {"value": 6, "unit": "°C"}
